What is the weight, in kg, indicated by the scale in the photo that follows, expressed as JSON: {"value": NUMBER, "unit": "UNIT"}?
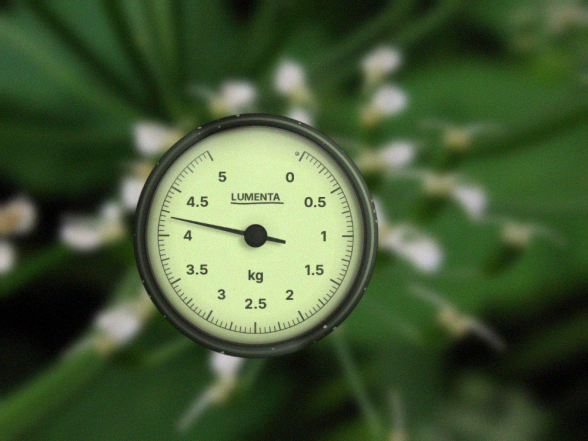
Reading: {"value": 4.2, "unit": "kg"}
